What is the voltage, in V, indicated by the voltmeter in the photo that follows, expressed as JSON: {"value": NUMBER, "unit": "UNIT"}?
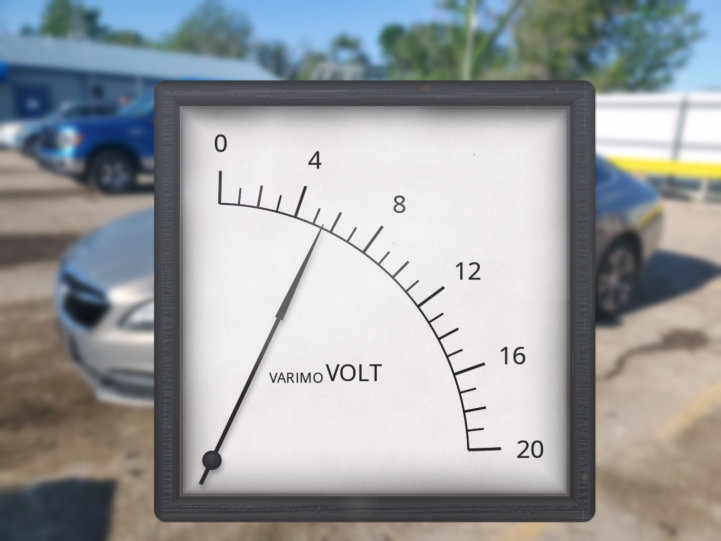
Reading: {"value": 5.5, "unit": "V"}
